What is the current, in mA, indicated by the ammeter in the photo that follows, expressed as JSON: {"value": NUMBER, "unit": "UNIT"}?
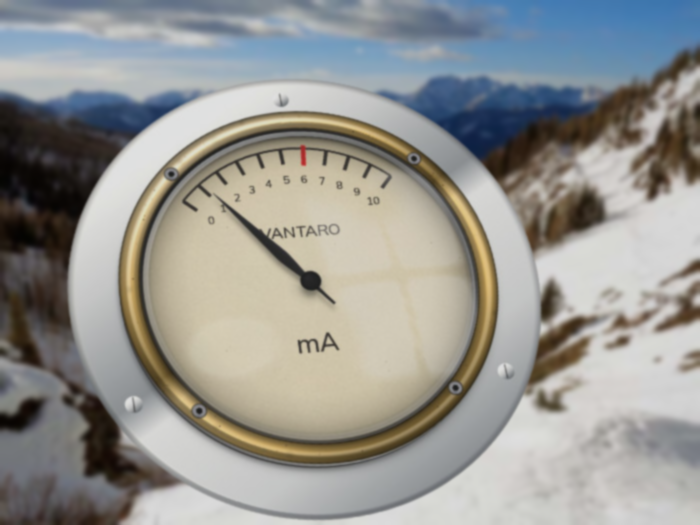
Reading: {"value": 1, "unit": "mA"}
